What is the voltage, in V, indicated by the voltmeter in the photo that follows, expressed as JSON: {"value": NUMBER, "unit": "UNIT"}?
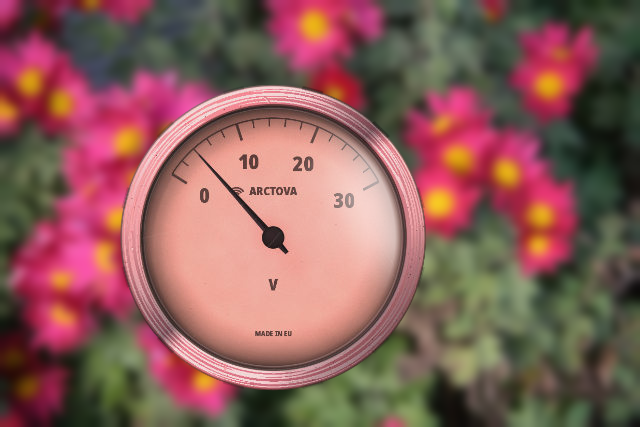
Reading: {"value": 4, "unit": "V"}
